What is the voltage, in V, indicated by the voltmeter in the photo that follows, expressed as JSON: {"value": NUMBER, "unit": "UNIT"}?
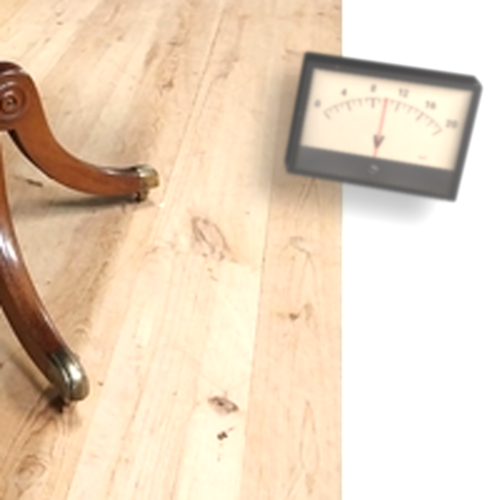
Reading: {"value": 10, "unit": "V"}
